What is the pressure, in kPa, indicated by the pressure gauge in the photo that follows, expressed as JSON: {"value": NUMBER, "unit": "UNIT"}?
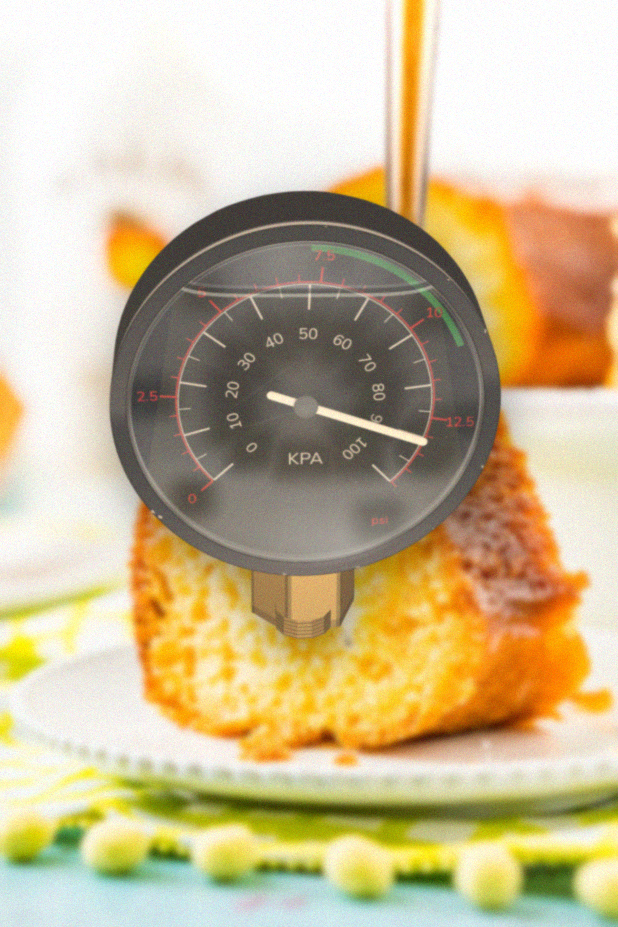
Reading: {"value": 90, "unit": "kPa"}
